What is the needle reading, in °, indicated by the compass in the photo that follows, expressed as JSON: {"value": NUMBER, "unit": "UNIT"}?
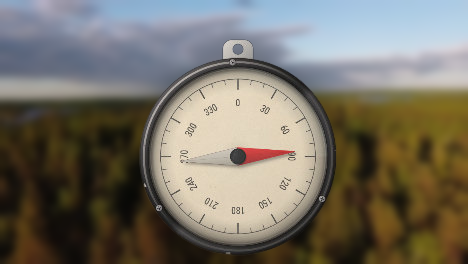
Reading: {"value": 85, "unit": "°"}
